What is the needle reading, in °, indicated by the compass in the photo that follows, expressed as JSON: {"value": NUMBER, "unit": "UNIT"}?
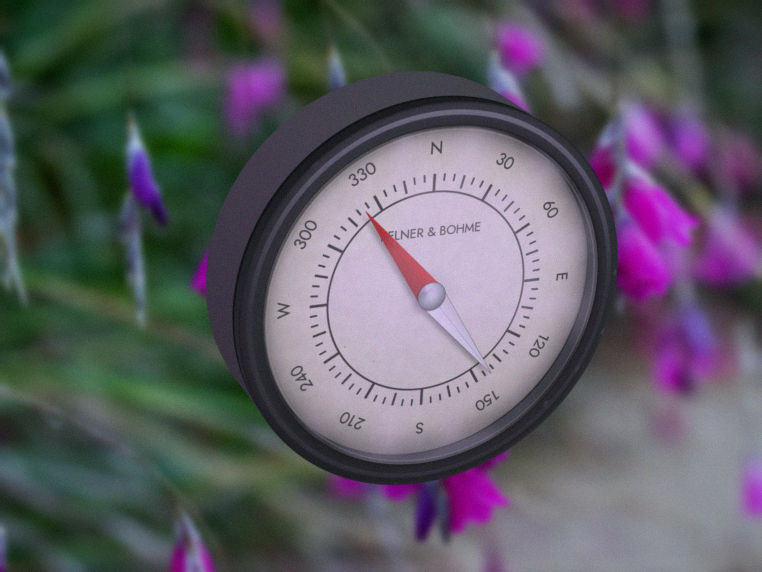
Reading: {"value": 322.5, "unit": "°"}
